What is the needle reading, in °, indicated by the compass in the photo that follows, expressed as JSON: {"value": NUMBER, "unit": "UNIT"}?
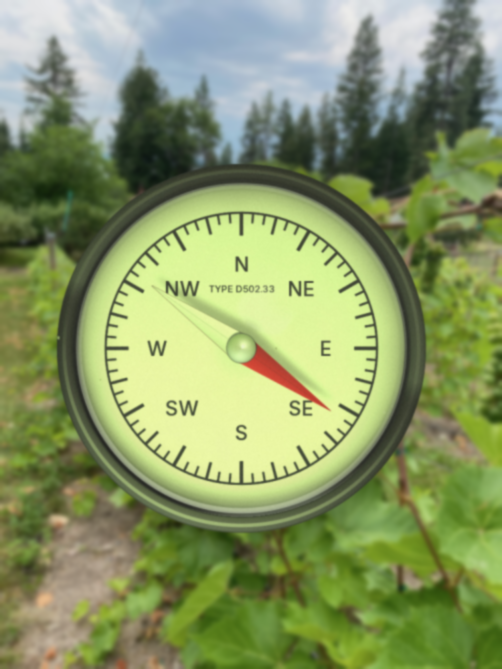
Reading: {"value": 125, "unit": "°"}
